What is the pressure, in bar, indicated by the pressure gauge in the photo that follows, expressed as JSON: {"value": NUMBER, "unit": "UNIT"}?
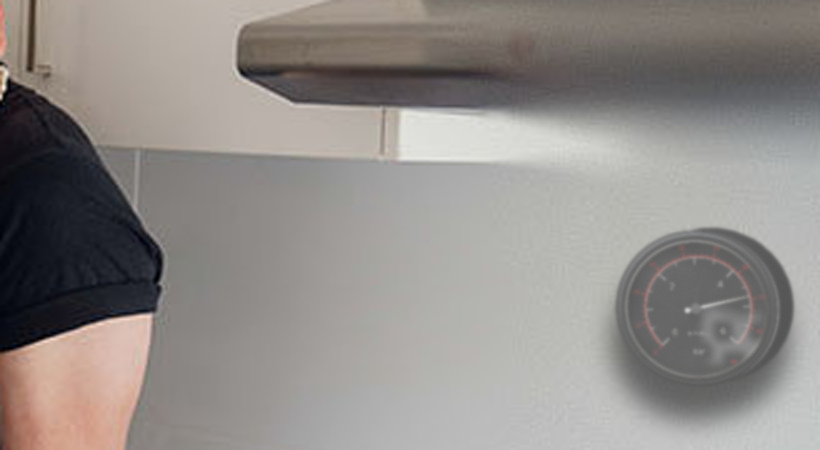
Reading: {"value": 4.75, "unit": "bar"}
